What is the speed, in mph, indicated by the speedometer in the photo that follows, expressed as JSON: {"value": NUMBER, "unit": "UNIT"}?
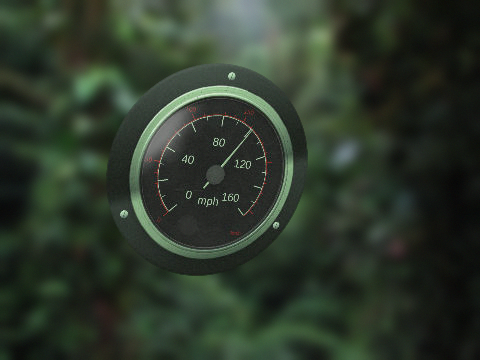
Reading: {"value": 100, "unit": "mph"}
